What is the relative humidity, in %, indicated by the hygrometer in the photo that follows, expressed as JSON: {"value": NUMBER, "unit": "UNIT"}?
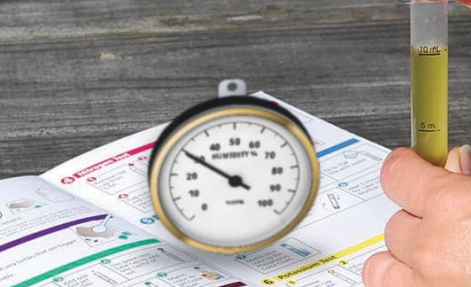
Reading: {"value": 30, "unit": "%"}
